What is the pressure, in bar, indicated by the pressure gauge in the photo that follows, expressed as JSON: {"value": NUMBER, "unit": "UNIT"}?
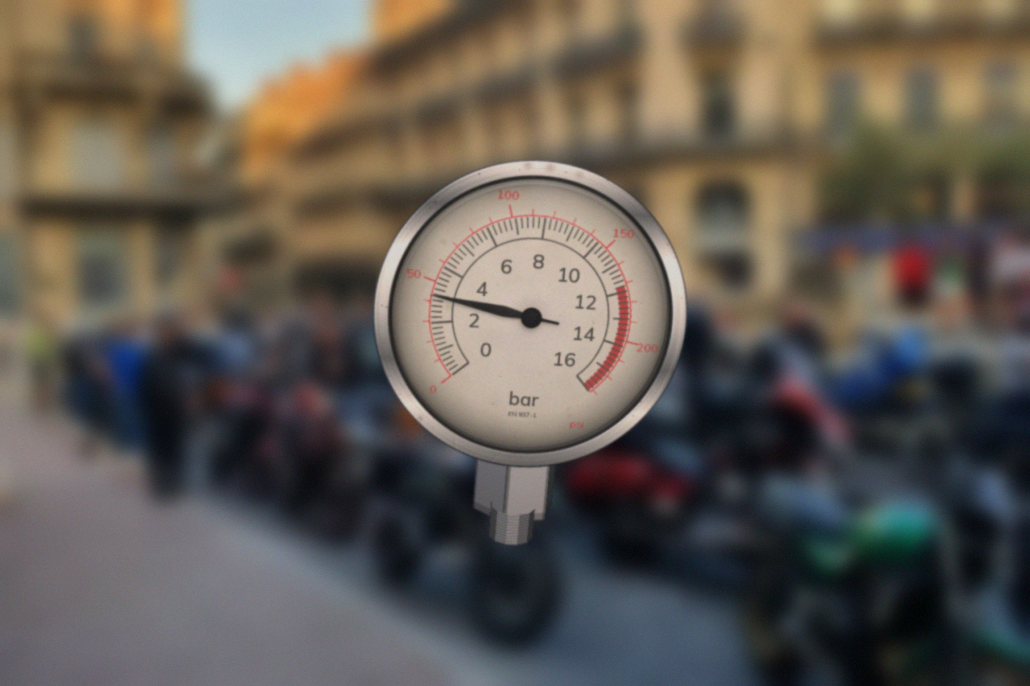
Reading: {"value": 3, "unit": "bar"}
